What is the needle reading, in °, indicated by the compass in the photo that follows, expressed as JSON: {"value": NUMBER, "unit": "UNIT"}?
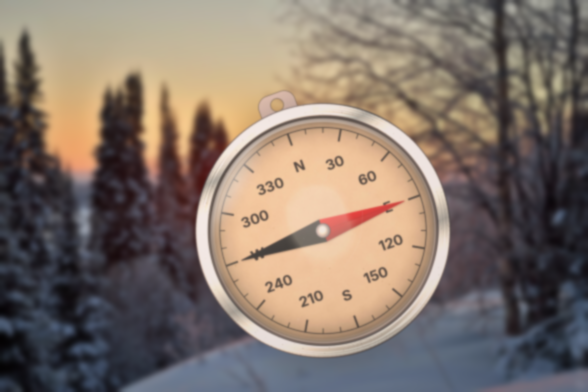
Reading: {"value": 90, "unit": "°"}
